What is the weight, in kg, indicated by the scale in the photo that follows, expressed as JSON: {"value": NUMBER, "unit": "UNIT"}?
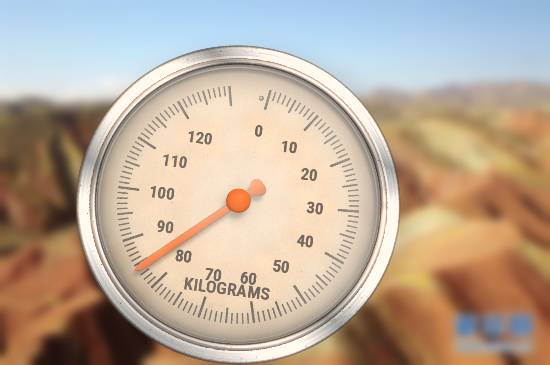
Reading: {"value": 84, "unit": "kg"}
